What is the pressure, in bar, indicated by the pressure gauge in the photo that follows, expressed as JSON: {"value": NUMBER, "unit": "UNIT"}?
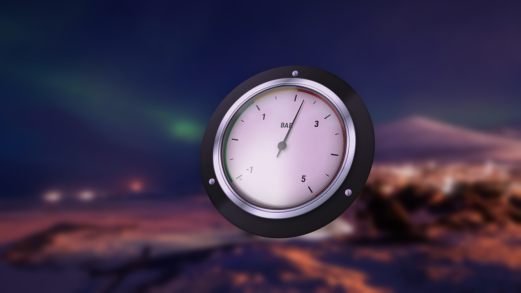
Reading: {"value": 2.25, "unit": "bar"}
